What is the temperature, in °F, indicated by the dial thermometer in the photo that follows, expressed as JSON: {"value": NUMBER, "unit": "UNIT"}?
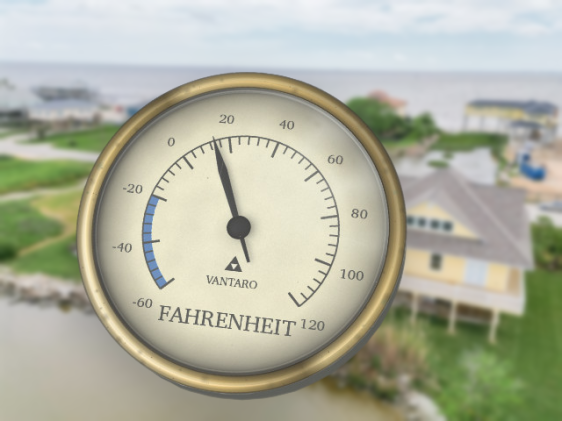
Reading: {"value": 14, "unit": "°F"}
